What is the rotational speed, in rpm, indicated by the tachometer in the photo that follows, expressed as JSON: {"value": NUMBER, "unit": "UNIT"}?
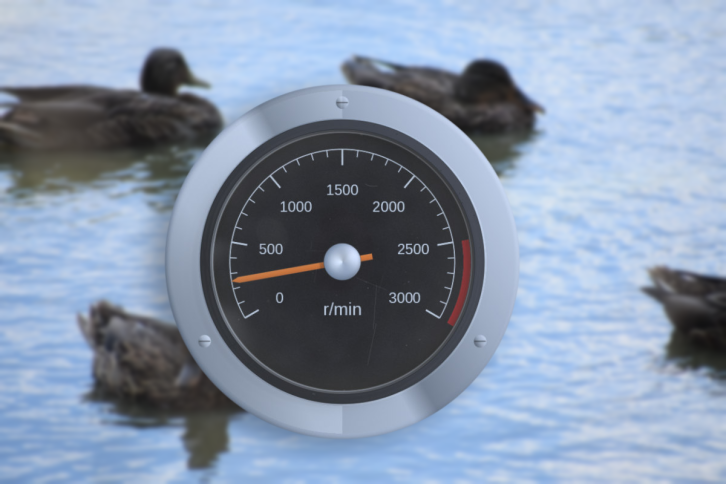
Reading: {"value": 250, "unit": "rpm"}
